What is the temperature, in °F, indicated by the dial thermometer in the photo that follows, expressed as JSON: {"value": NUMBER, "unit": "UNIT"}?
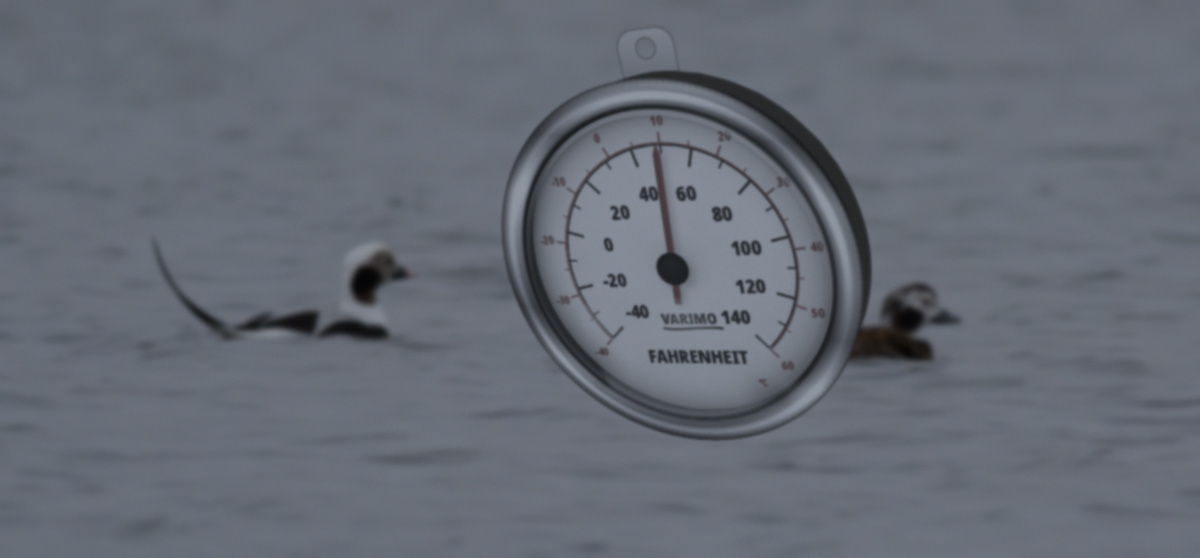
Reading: {"value": 50, "unit": "°F"}
